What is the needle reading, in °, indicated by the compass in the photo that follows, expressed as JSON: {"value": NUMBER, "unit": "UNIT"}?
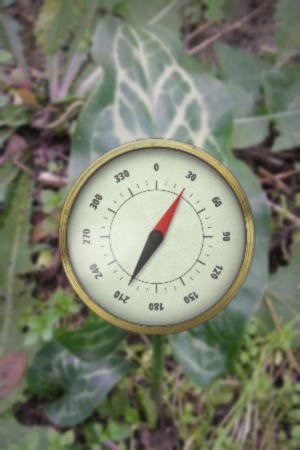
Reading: {"value": 30, "unit": "°"}
